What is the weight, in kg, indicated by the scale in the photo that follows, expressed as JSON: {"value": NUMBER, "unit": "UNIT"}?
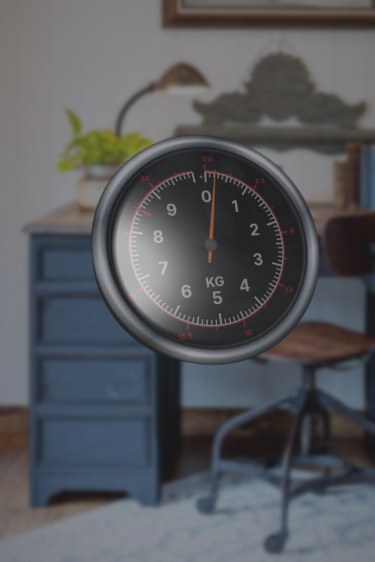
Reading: {"value": 0.2, "unit": "kg"}
